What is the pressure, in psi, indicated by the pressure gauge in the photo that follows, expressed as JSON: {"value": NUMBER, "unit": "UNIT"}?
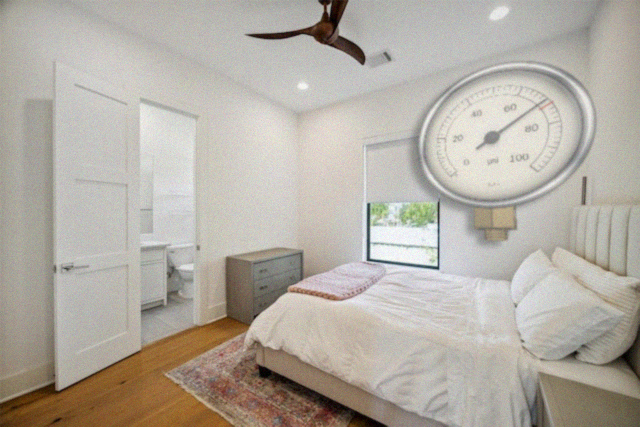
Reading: {"value": 70, "unit": "psi"}
